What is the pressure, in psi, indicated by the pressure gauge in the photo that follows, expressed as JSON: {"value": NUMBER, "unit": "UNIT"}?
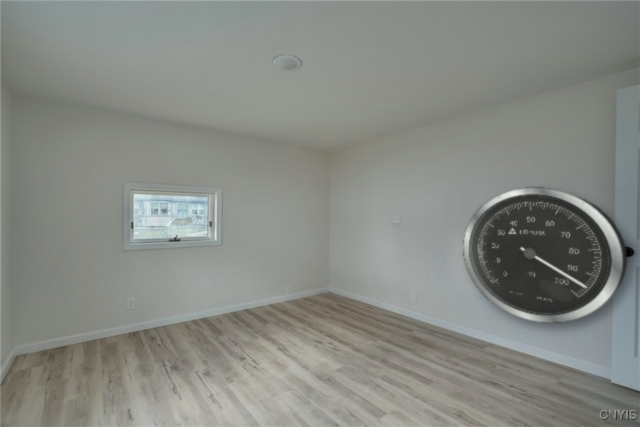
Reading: {"value": 95, "unit": "psi"}
